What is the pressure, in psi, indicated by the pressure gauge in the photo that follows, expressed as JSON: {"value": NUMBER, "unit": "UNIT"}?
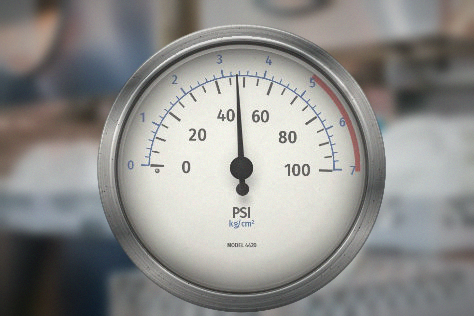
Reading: {"value": 47.5, "unit": "psi"}
